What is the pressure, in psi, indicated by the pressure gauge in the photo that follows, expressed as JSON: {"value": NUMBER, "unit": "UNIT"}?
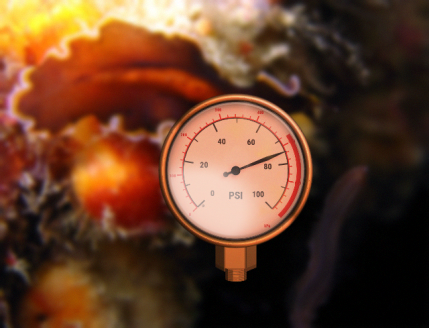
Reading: {"value": 75, "unit": "psi"}
